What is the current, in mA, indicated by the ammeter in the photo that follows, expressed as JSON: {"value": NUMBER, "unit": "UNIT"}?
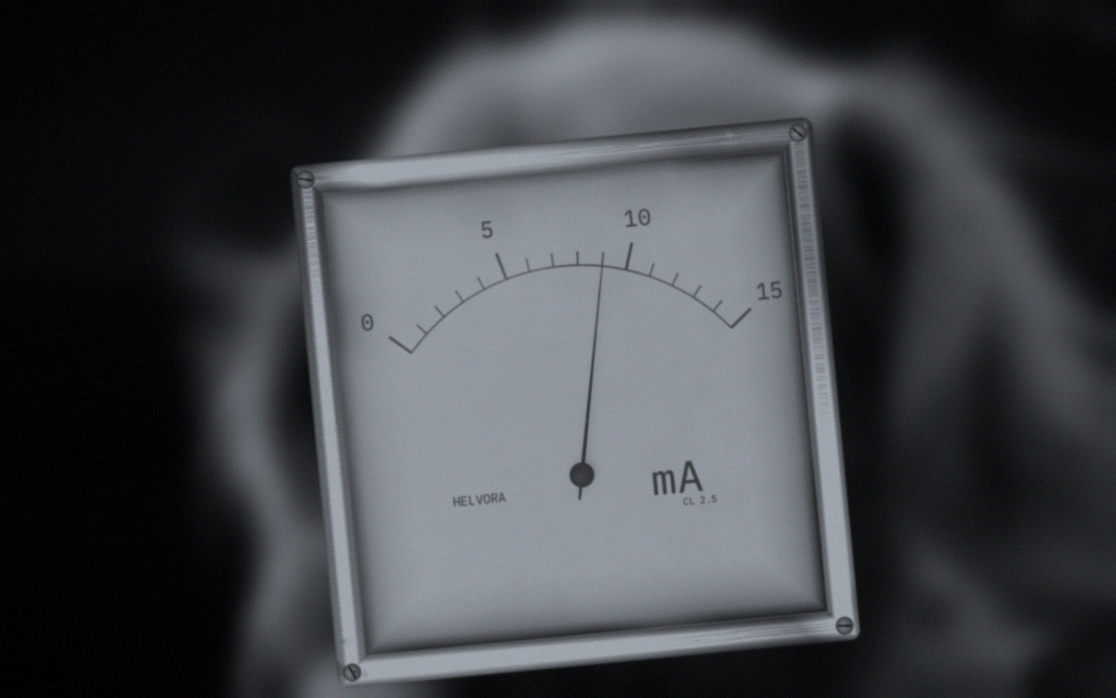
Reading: {"value": 9, "unit": "mA"}
